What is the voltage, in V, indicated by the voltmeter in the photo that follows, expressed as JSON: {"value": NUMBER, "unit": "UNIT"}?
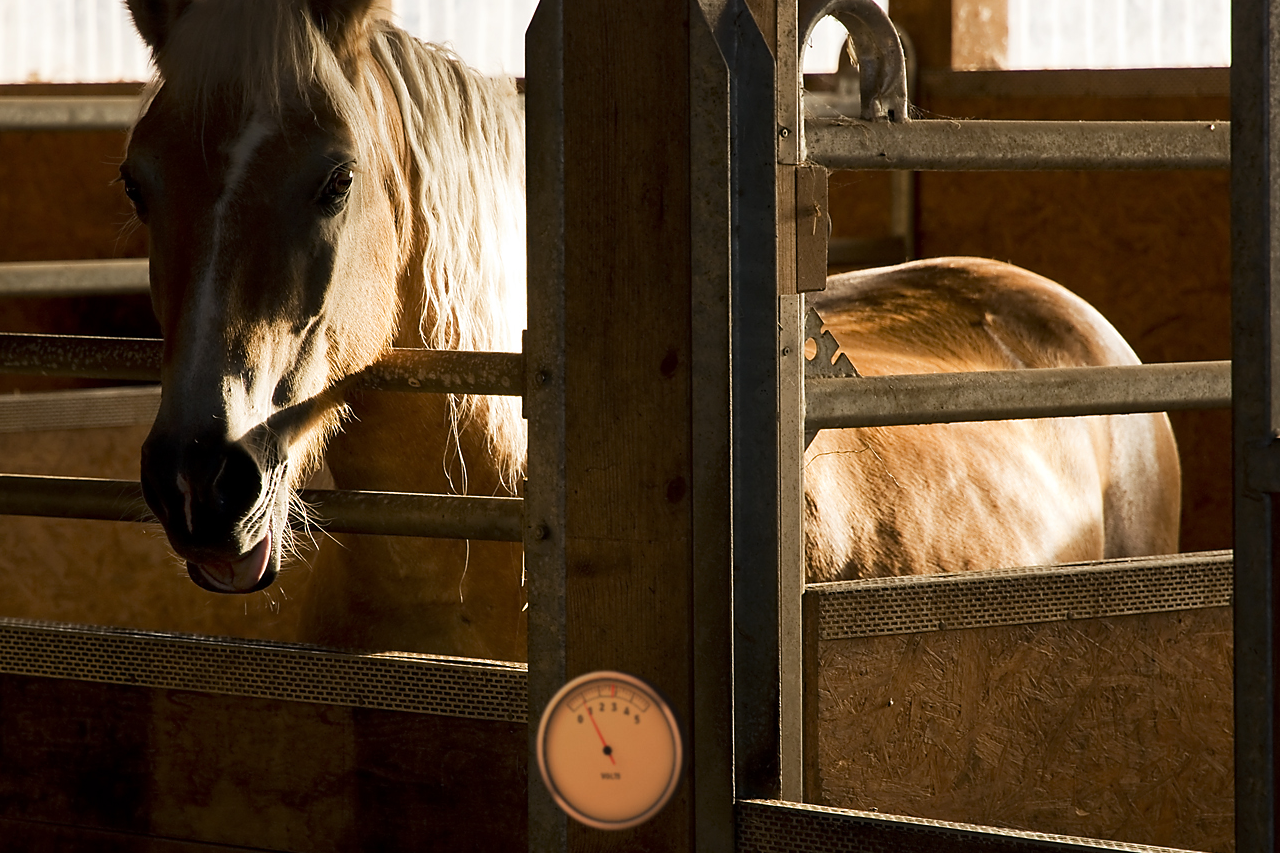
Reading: {"value": 1, "unit": "V"}
